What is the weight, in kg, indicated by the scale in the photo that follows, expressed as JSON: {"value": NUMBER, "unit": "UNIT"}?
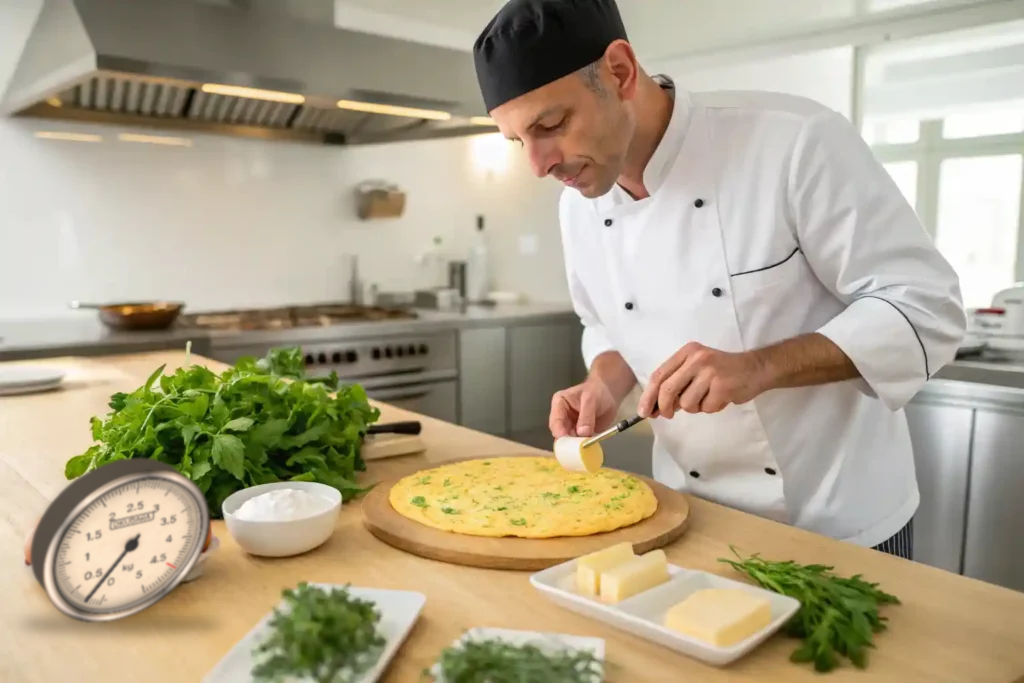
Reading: {"value": 0.25, "unit": "kg"}
